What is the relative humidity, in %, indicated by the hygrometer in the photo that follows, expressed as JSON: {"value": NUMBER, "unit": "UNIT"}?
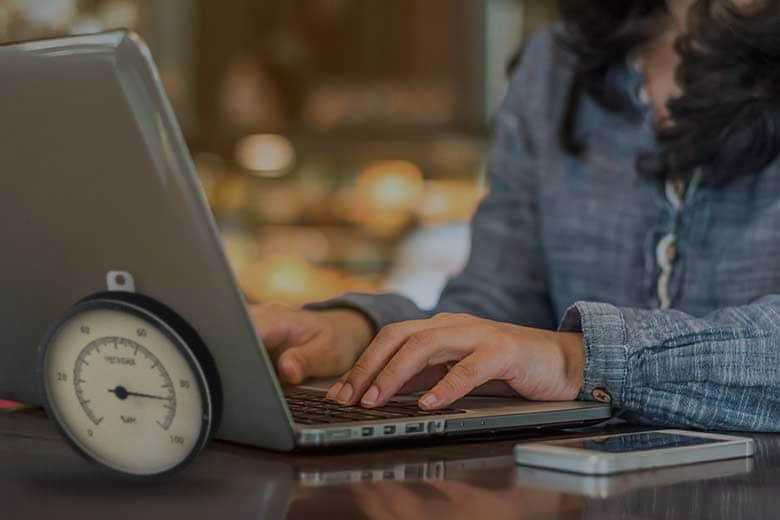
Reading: {"value": 85, "unit": "%"}
